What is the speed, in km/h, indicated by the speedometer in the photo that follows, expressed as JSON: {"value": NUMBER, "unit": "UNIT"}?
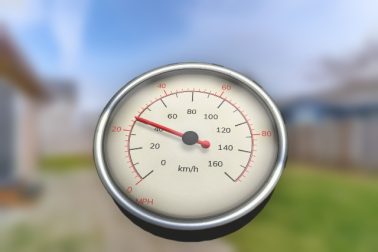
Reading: {"value": 40, "unit": "km/h"}
